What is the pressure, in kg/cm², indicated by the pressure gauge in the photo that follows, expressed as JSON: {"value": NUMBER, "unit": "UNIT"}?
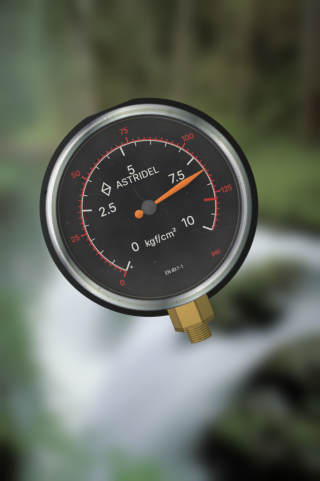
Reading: {"value": 8, "unit": "kg/cm²"}
